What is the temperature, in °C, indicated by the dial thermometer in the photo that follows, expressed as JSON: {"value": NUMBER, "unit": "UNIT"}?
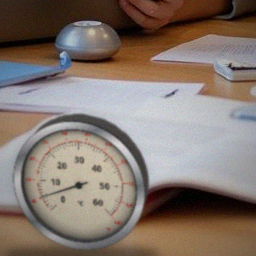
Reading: {"value": 5, "unit": "°C"}
